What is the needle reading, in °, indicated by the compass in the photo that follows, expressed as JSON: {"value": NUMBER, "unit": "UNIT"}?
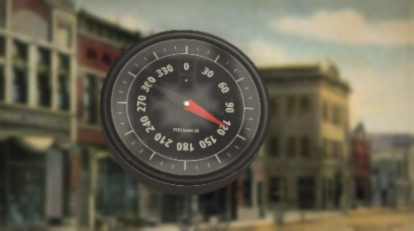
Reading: {"value": 120, "unit": "°"}
